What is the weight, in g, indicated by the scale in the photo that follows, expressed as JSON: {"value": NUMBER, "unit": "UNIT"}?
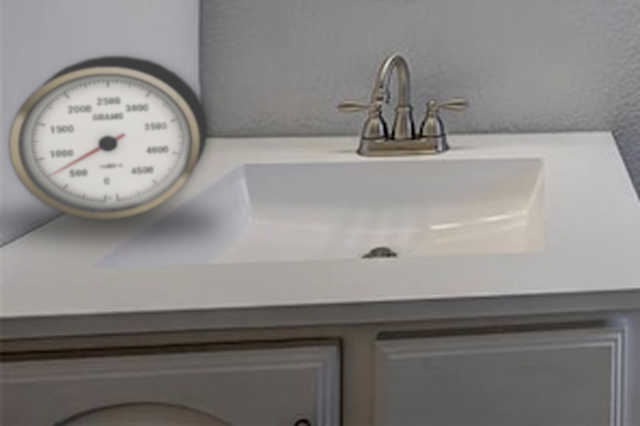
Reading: {"value": 750, "unit": "g"}
